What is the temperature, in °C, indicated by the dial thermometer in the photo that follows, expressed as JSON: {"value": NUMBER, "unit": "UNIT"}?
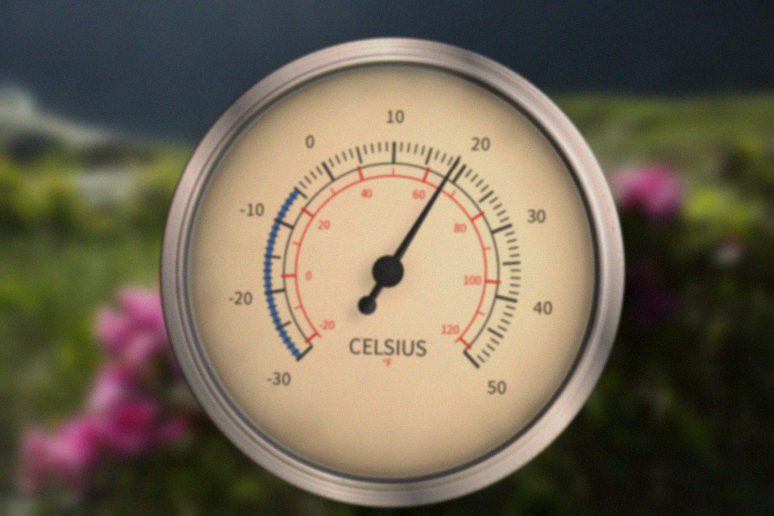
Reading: {"value": 19, "unit": "°C"}
